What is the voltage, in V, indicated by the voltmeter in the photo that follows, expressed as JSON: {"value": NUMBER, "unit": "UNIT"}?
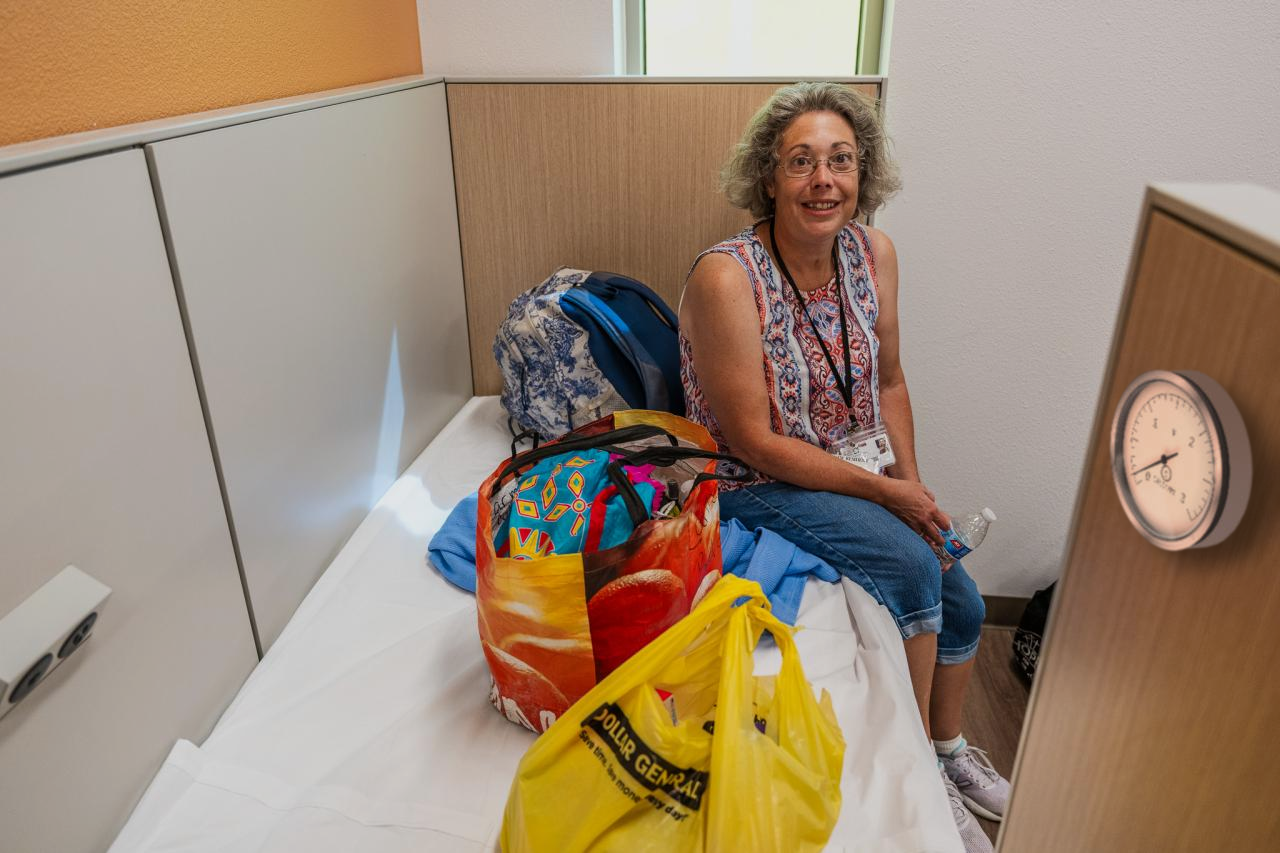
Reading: {"value": 0.1, "unit": "V"}
